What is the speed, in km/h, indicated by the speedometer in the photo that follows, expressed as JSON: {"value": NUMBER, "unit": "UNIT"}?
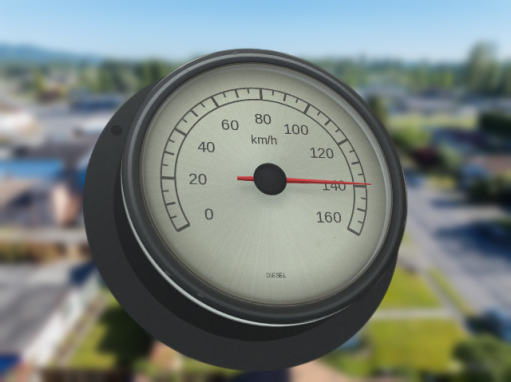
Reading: {"value": 140, "unit": "km/h"}
